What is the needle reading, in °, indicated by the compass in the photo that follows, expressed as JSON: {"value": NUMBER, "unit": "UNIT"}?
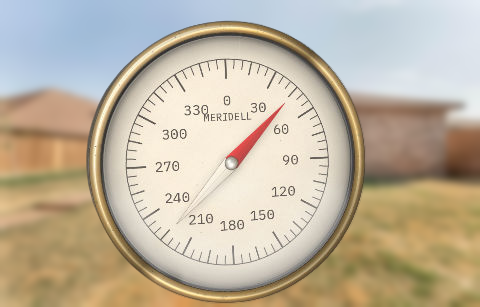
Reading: {"value": 45, "unit": "°"}
